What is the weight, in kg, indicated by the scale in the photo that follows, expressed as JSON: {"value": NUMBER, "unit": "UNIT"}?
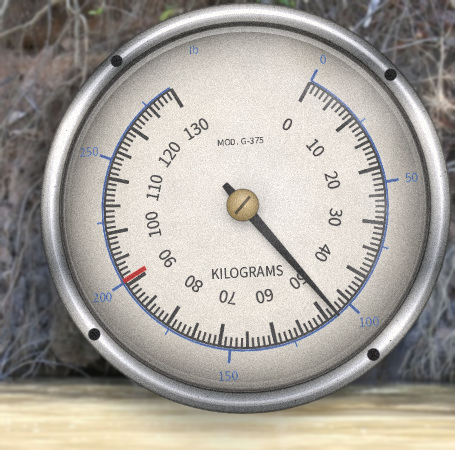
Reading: {"value": 48, "unit": "kg"}
